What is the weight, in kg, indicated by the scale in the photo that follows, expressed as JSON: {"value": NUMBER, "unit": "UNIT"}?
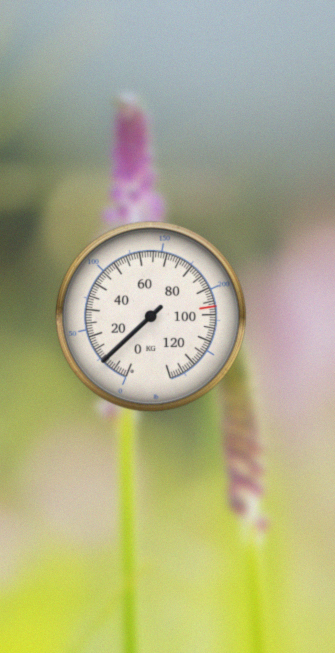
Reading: {"value": 10, "unit": "kg"}
